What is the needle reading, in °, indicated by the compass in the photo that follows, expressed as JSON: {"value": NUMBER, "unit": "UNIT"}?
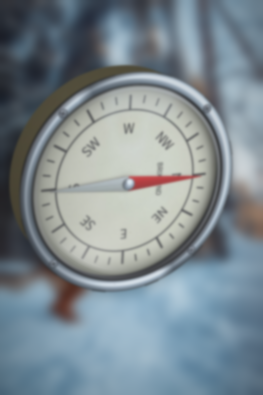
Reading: {"value": 0, "unit": "°"}
